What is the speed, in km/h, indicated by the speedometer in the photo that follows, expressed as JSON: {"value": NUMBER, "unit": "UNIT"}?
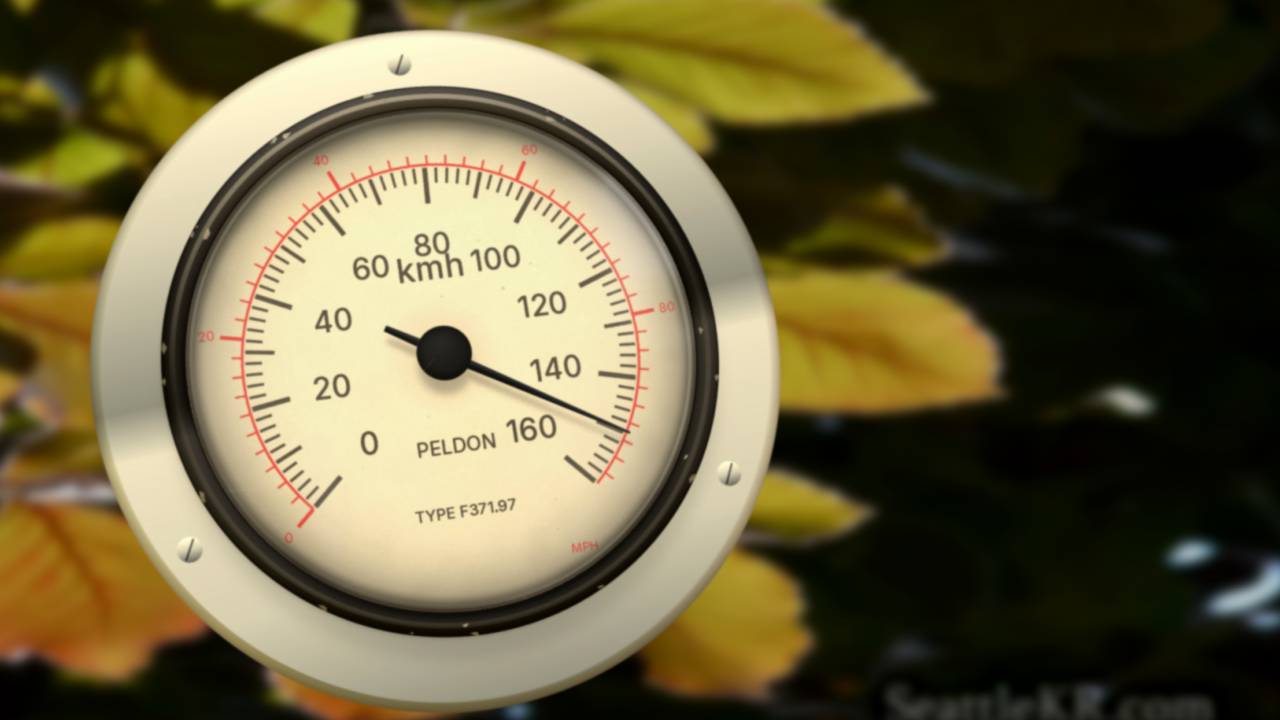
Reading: {"value": 150, "unit": "km/h"}
